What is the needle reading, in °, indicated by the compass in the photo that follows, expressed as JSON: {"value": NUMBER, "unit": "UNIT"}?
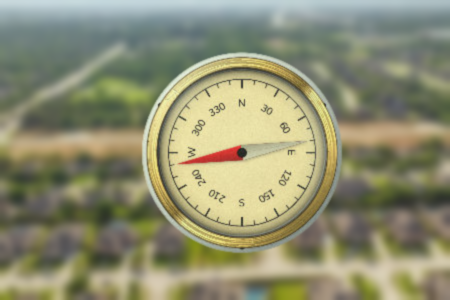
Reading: {"value": 260, "unit": "°"}
